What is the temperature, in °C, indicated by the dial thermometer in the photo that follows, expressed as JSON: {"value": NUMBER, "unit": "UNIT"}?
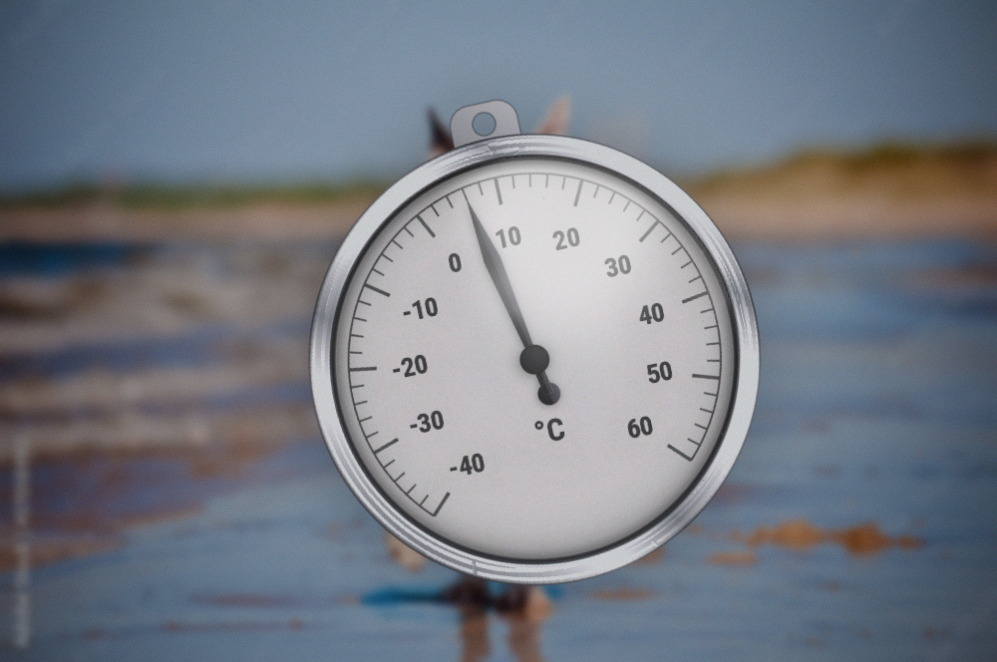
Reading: {"value": 6, "unit": "°C"}
